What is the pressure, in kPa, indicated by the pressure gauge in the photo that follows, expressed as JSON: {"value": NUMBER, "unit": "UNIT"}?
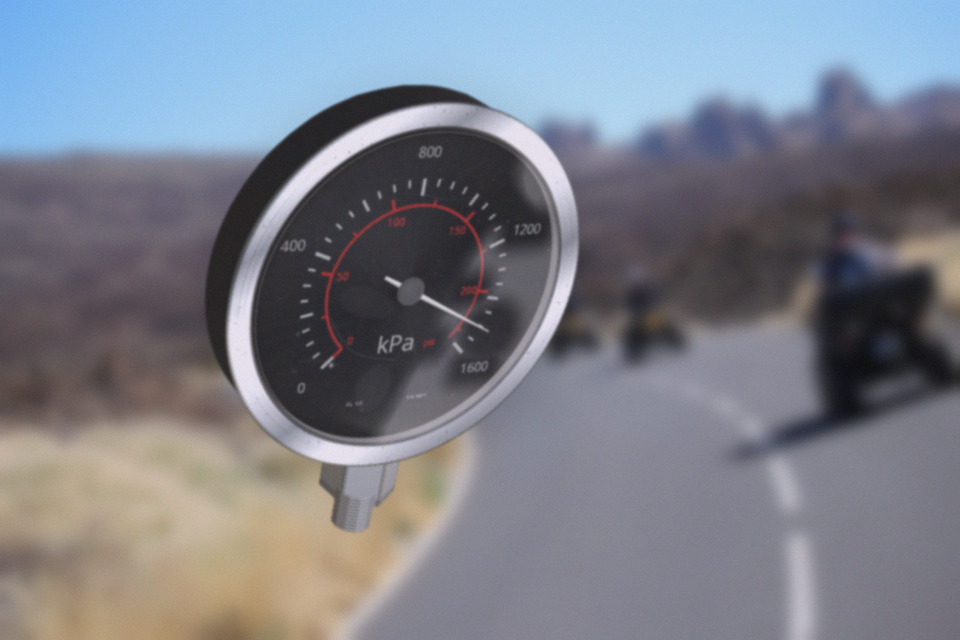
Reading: {"value": 1500, "unit": "kPa"}
